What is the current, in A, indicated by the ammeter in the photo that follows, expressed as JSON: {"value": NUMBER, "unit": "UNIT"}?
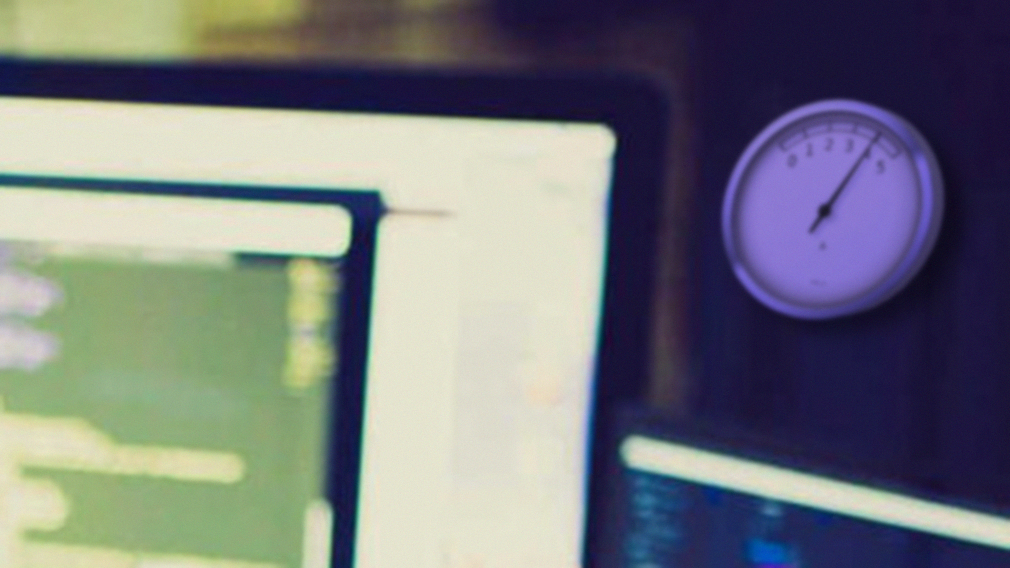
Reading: {"value": 4, "unit": "A"}
